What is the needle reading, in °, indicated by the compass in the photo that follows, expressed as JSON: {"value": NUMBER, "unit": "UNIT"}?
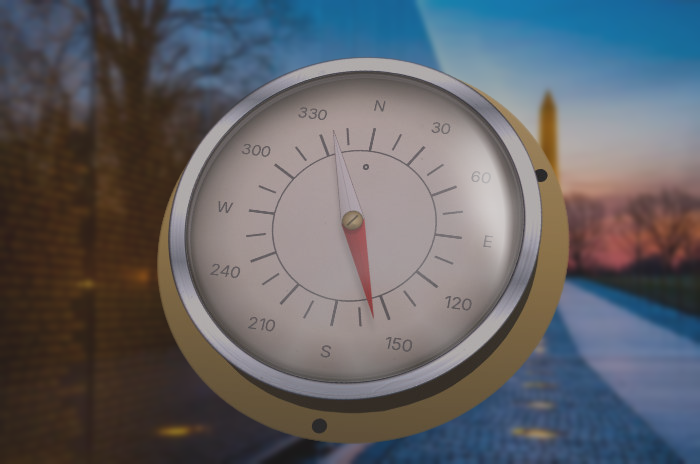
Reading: {"value": 157.5, "unit": "°"}
